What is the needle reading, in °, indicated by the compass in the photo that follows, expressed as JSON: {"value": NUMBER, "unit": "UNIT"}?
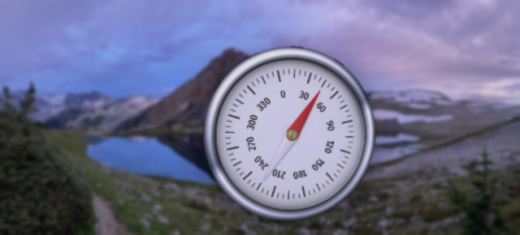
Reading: {"value": 45, "unit": "°"}
